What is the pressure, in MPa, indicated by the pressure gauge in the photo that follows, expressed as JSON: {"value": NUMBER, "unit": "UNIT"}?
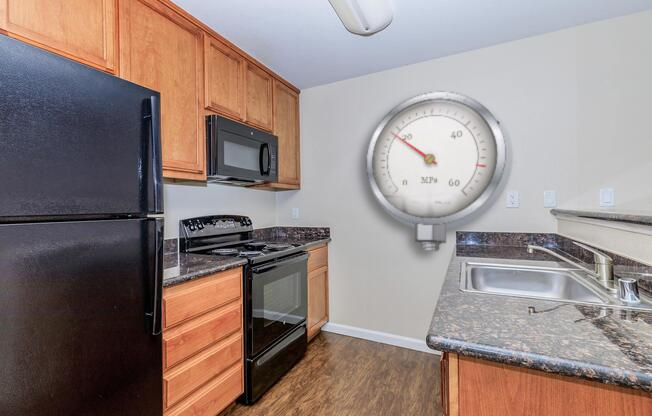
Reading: {"value": 18, "unit": "MPa"}
